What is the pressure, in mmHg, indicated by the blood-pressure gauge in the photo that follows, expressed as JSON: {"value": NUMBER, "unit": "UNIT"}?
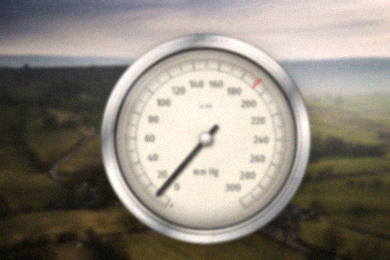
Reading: {"value": 10, "unit": "mmHg"}
